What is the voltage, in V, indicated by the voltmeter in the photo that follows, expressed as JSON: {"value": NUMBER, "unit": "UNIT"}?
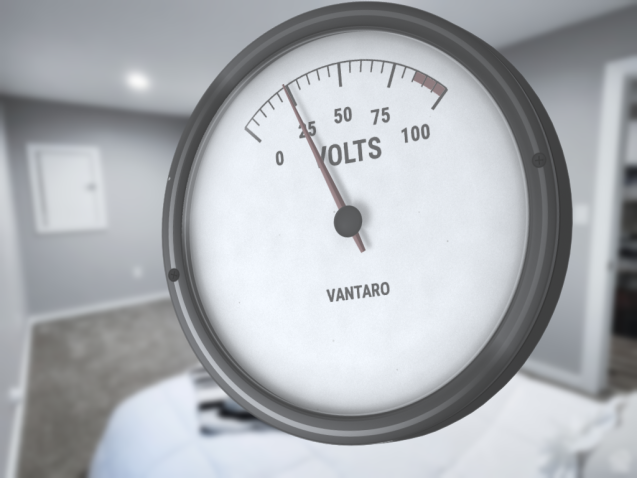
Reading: {"value": 25, "unit": "V"}
